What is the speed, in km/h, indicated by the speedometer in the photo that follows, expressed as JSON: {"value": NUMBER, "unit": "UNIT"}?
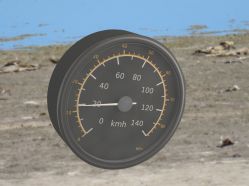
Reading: {"value": 20, "unit": "km/h"}
